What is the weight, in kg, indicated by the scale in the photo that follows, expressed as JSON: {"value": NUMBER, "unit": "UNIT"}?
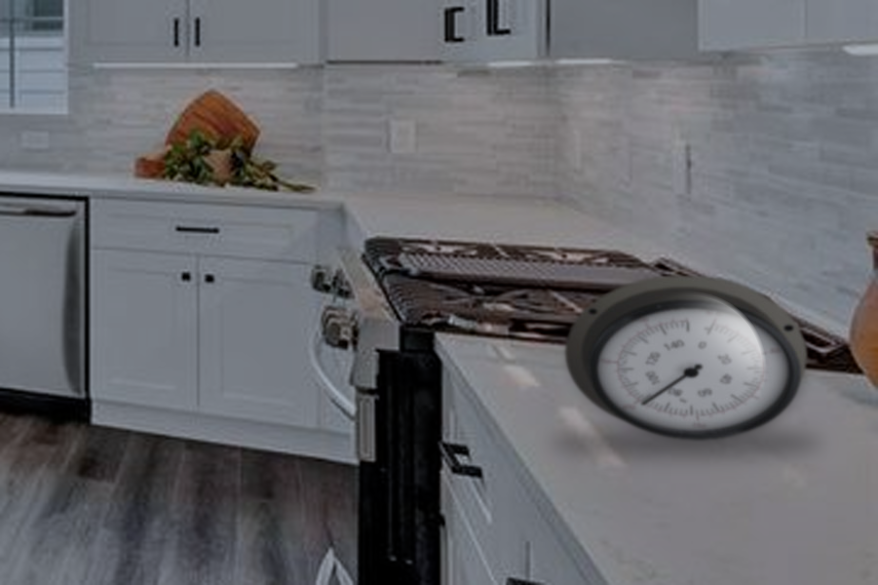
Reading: {"value": 90, "unit": "kg"}
